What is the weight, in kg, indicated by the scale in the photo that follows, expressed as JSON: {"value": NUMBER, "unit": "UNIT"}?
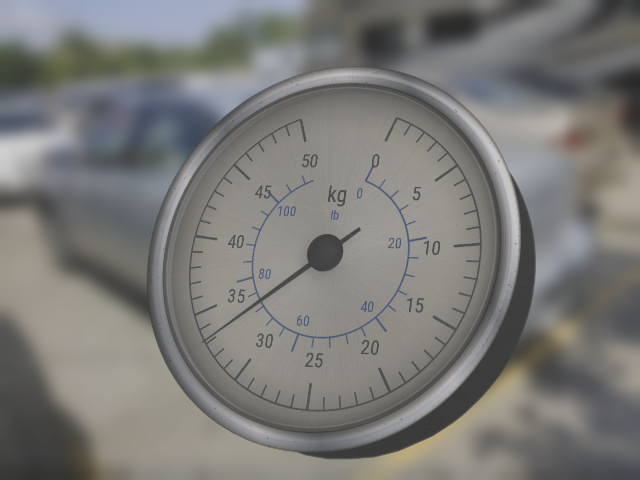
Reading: {"value": 33, "unit": "kg"}
